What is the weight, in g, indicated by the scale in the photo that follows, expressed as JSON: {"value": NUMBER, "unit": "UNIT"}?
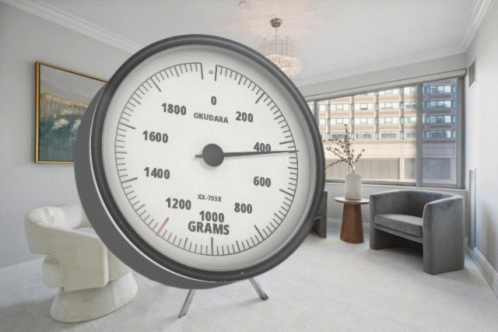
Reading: {"value": 440, "unit": "g"}
